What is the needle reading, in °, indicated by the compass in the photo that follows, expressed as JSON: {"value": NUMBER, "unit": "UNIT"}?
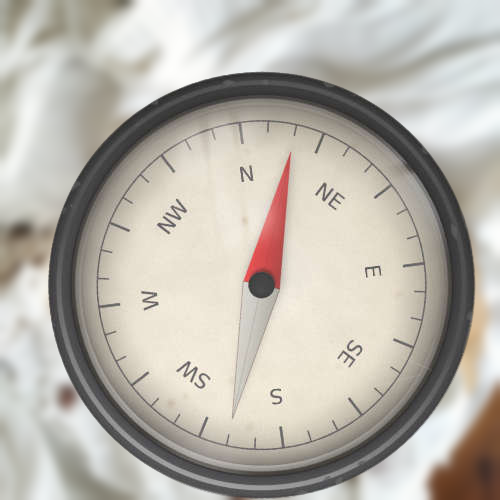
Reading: {"value": 20, "unit": "°"}
